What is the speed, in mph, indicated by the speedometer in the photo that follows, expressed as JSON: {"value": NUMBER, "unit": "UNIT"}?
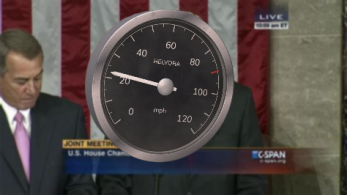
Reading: {"value": 22.5, "unit": "mph"}
